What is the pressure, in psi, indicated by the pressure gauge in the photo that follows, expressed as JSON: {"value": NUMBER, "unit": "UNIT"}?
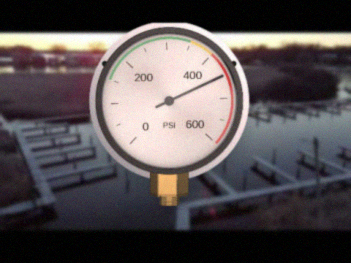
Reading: {"value": 450, "unit": "psi"}
